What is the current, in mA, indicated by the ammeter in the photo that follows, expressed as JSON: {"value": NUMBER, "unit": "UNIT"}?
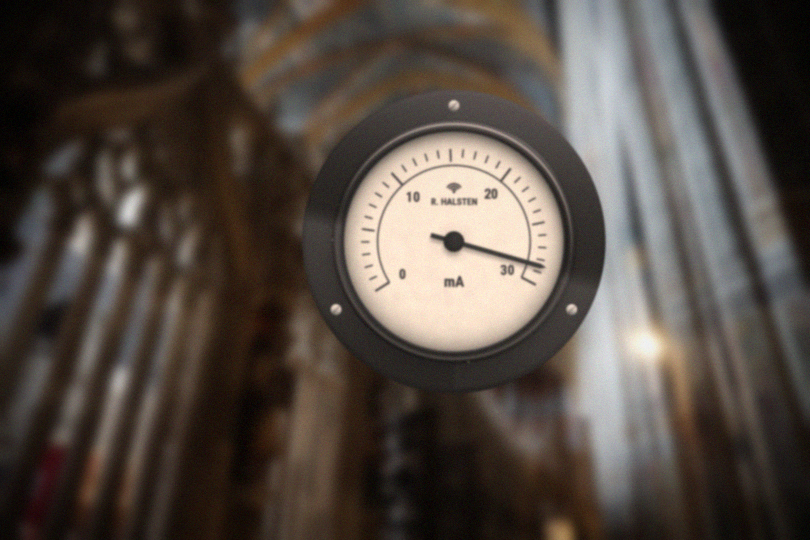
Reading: {"value": 28.5, "unit": "mA"}
